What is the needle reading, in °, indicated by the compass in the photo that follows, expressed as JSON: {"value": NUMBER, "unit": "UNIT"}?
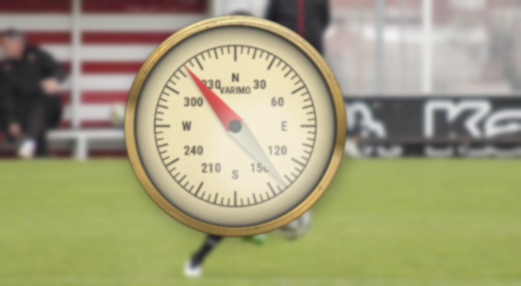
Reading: {"value": 320, "unit": "°"}
